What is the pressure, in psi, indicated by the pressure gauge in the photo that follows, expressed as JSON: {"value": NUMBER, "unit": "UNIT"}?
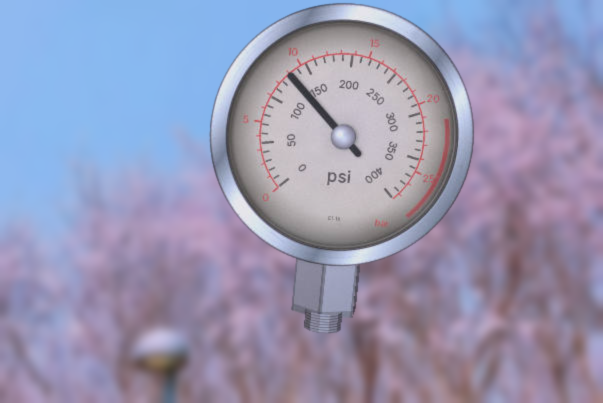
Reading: {"value": 130, "unit": "psi"}
